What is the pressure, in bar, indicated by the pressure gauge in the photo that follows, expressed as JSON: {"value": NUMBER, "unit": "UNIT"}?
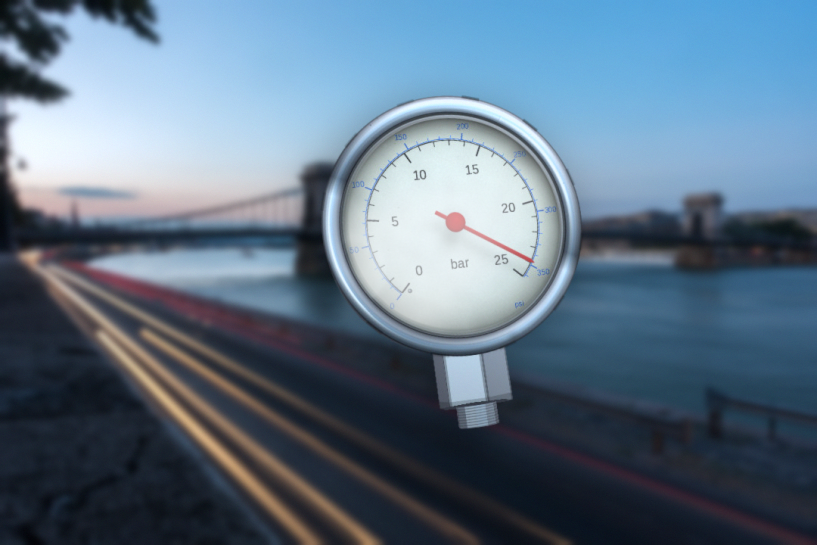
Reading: {"value": 24, "unit": "bar"}
